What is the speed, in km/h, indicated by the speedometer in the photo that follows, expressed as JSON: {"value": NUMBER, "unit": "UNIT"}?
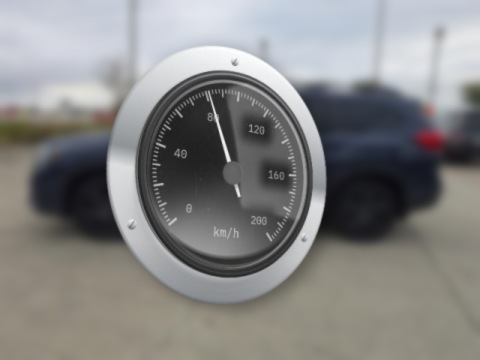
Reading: {"value": 80, "unit": "km/h"}
